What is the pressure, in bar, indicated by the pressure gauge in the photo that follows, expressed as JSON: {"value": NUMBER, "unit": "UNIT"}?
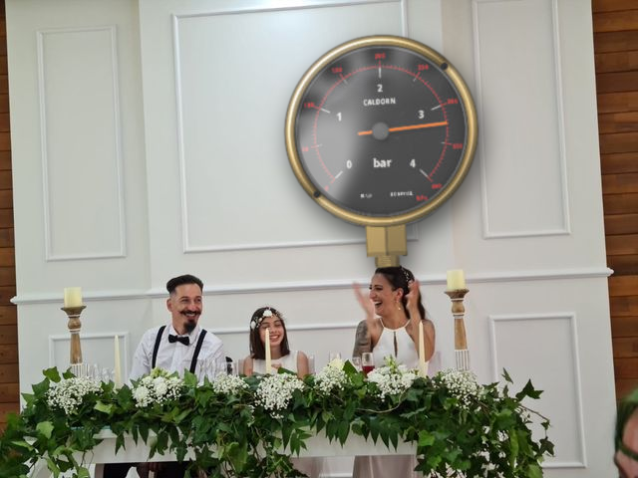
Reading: {"value": 3.25, "unit": "bar"}
